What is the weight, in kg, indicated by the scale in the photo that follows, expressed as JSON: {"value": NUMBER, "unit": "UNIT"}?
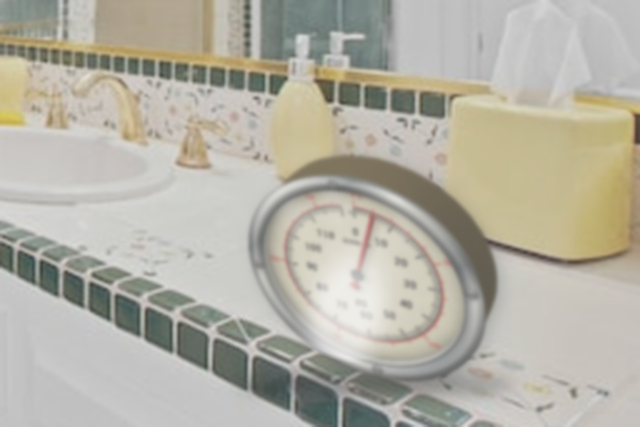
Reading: {"value": 5, "unit": "kg"}
